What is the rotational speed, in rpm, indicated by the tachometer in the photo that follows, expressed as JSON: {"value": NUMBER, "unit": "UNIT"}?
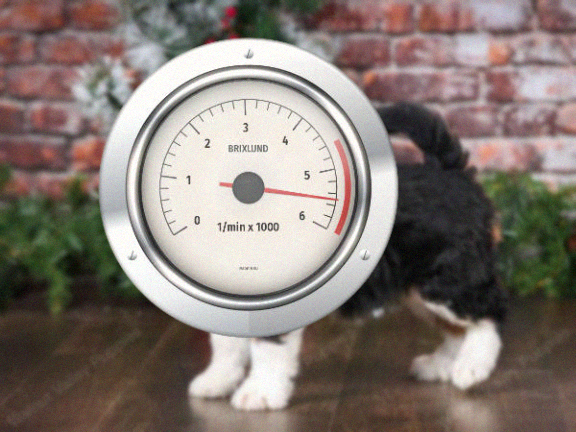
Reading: {"value": 5500, "unit": "rpm"}
